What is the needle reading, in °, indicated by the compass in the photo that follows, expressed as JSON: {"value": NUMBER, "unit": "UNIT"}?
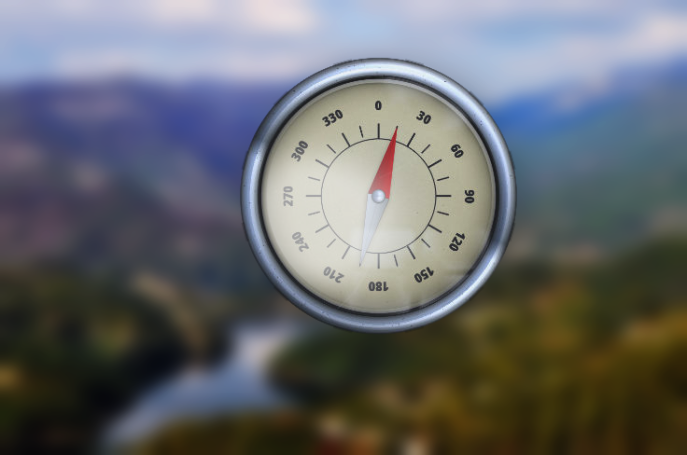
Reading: {"value": 15, "unit": "°"}
